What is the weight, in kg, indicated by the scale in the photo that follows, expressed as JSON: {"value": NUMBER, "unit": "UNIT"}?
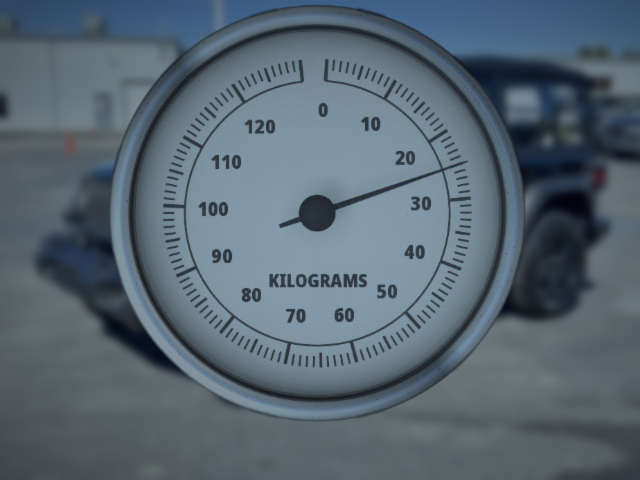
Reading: {"value": 25, "unit": "kg"}
